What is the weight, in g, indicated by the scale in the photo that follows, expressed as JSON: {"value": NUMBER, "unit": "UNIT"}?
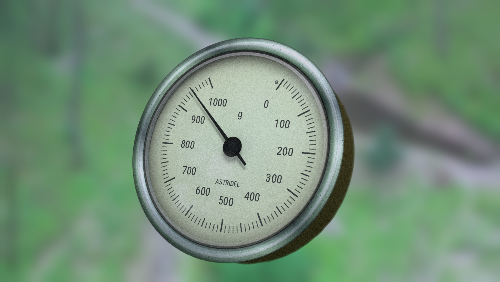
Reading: {"value": 950, "unit": "g"}
